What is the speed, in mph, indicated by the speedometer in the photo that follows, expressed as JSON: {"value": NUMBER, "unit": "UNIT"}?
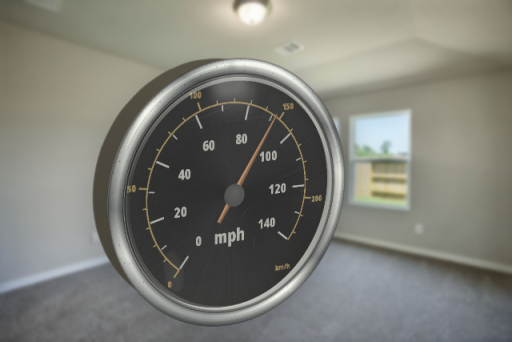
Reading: {"value": 90, "unit": "mph"}
